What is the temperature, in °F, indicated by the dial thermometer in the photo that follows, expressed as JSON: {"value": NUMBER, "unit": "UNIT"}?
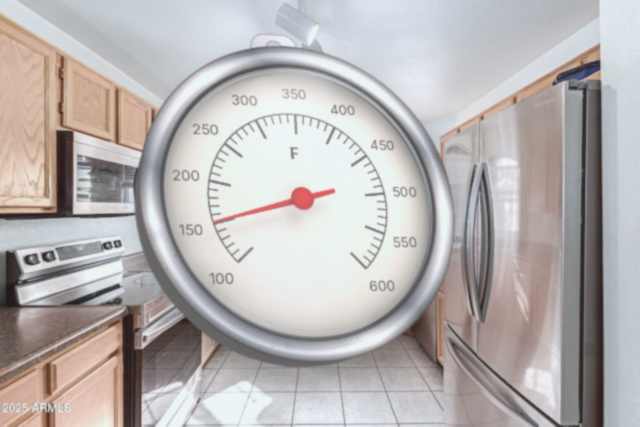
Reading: {"value": 150, "unit": "°F"}
